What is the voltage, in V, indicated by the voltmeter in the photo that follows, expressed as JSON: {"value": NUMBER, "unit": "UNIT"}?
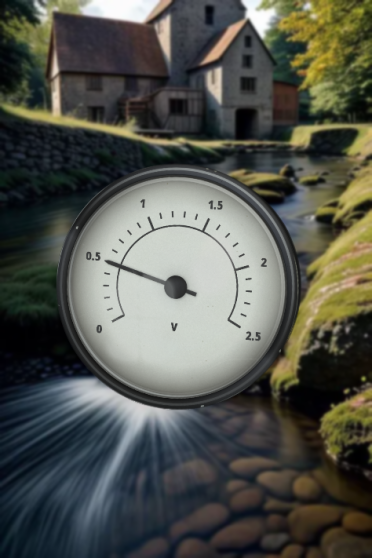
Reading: {"value": 0.5, "unit": "V"}
